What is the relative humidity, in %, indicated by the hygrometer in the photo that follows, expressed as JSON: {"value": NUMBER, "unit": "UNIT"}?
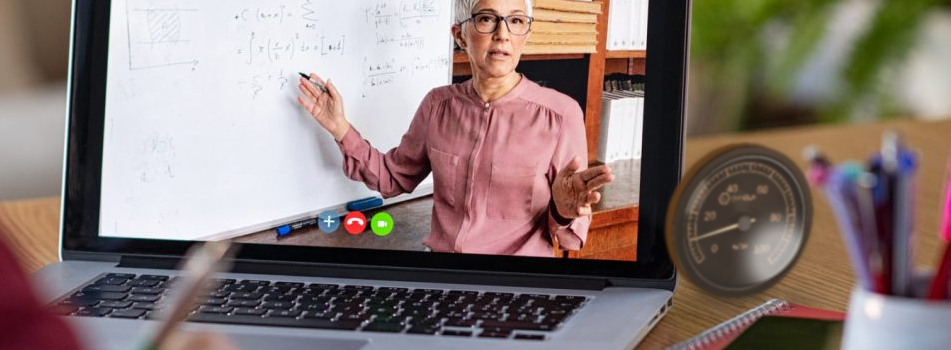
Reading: {"value": 10, "unit": "%"}
